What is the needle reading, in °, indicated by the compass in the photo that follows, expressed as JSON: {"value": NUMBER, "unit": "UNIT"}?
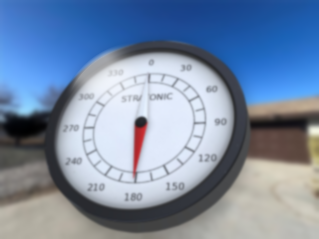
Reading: {"value": 180, "unit": "°"}
